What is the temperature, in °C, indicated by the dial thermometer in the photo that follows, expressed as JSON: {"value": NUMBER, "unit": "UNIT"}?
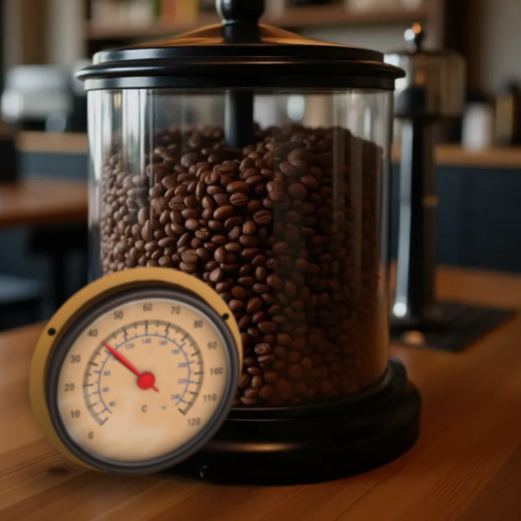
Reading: {"value": 40, "unit": "°C"}
